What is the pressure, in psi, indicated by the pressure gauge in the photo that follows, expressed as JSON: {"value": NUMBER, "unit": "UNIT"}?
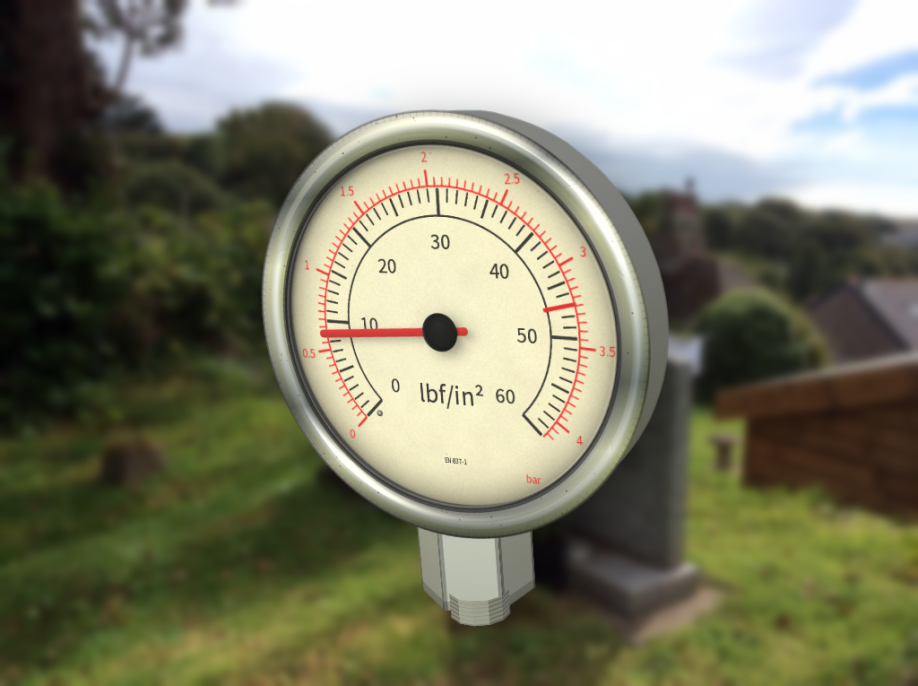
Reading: {"value": 9, "unit": "psi"}
